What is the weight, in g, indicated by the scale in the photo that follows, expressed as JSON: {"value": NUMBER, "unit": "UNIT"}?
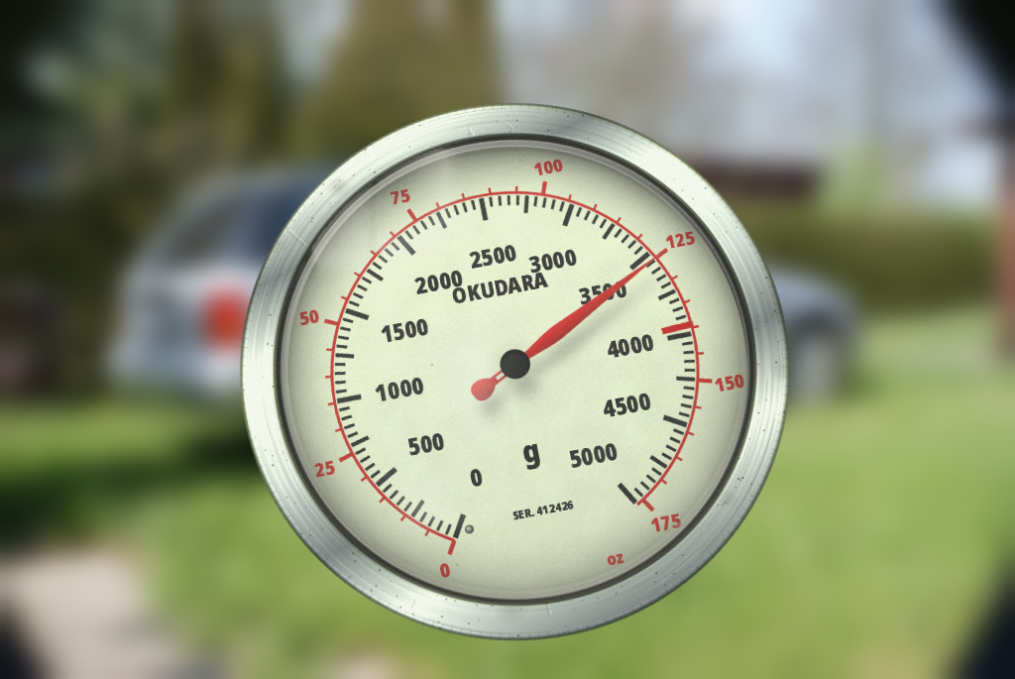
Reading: {"value": 3550, "unit": "g"}
